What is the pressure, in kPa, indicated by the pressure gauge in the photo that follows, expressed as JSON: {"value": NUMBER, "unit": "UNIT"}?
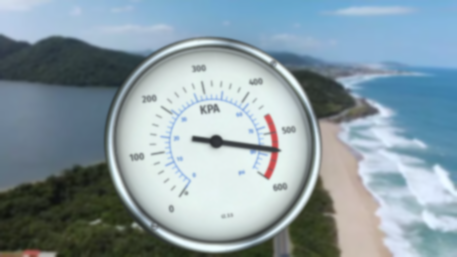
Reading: {"value": 540, "unit": "kPa"}
